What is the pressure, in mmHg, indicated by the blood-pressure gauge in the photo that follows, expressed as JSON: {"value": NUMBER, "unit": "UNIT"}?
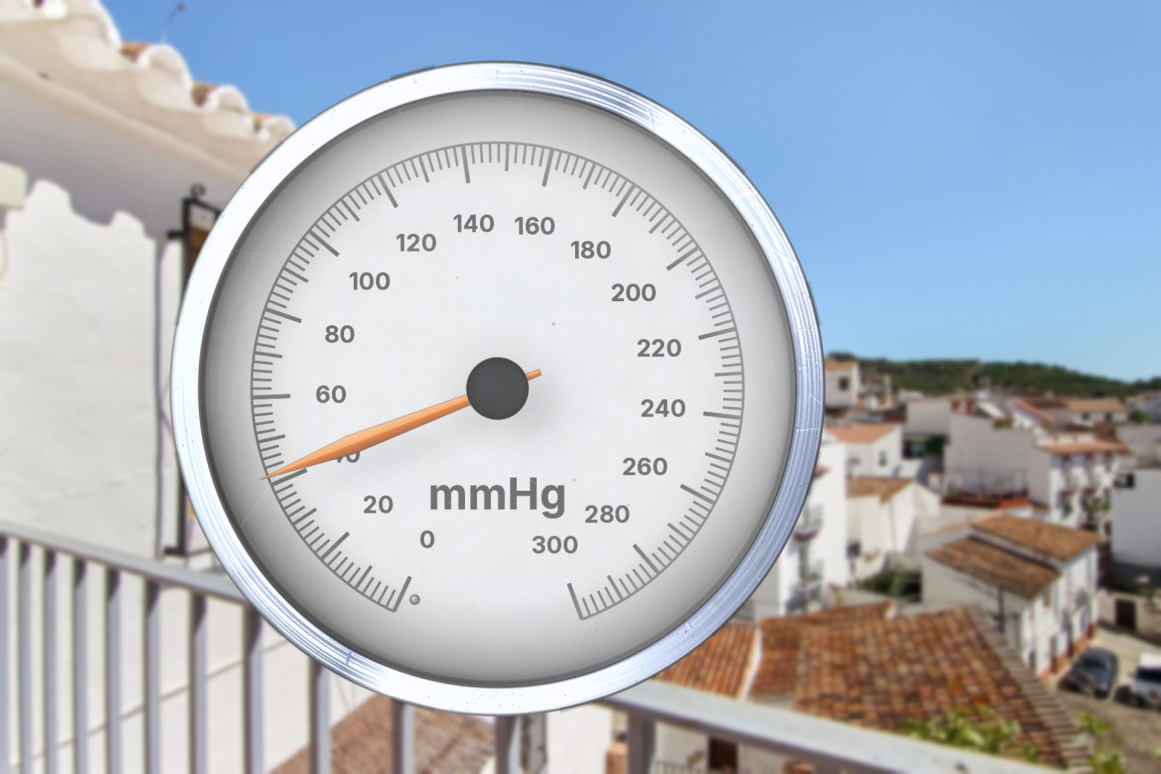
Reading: {"value": 42, "unit": "mmHg"}
